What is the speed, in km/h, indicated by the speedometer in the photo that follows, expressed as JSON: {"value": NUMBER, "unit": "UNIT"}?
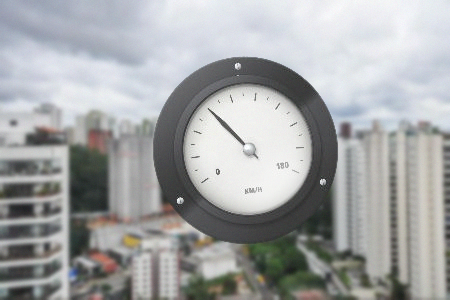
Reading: {"value": 60, "unit": "km/h"}
